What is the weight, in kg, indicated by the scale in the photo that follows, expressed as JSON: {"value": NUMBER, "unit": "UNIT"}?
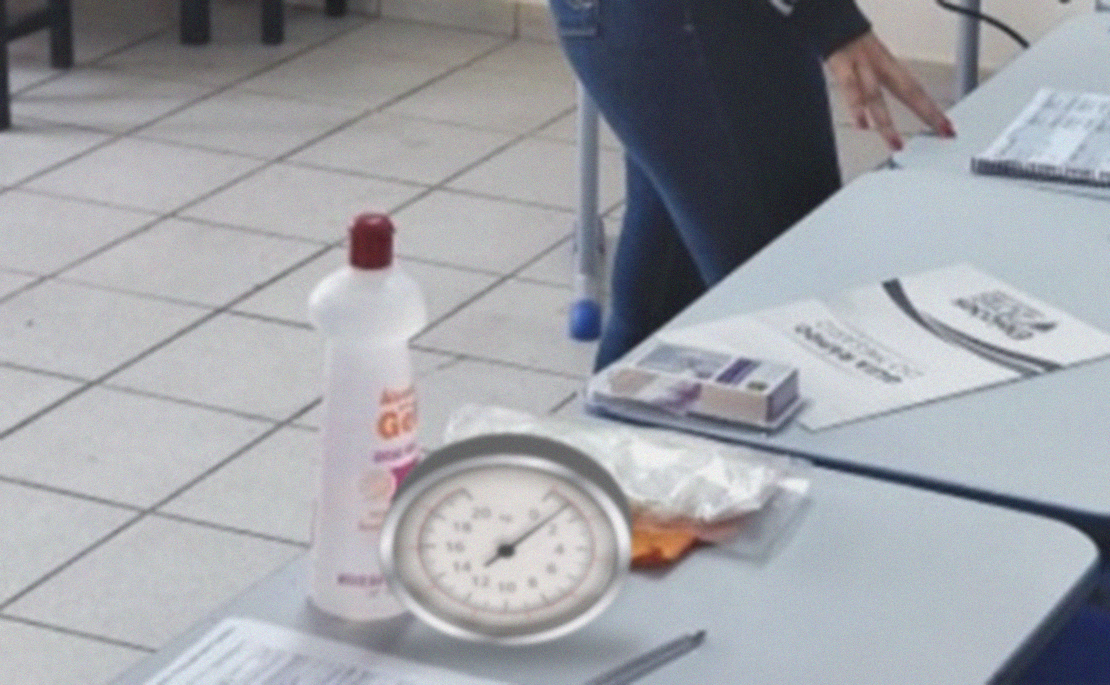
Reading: {"value": 1, "unit": "kg"}
